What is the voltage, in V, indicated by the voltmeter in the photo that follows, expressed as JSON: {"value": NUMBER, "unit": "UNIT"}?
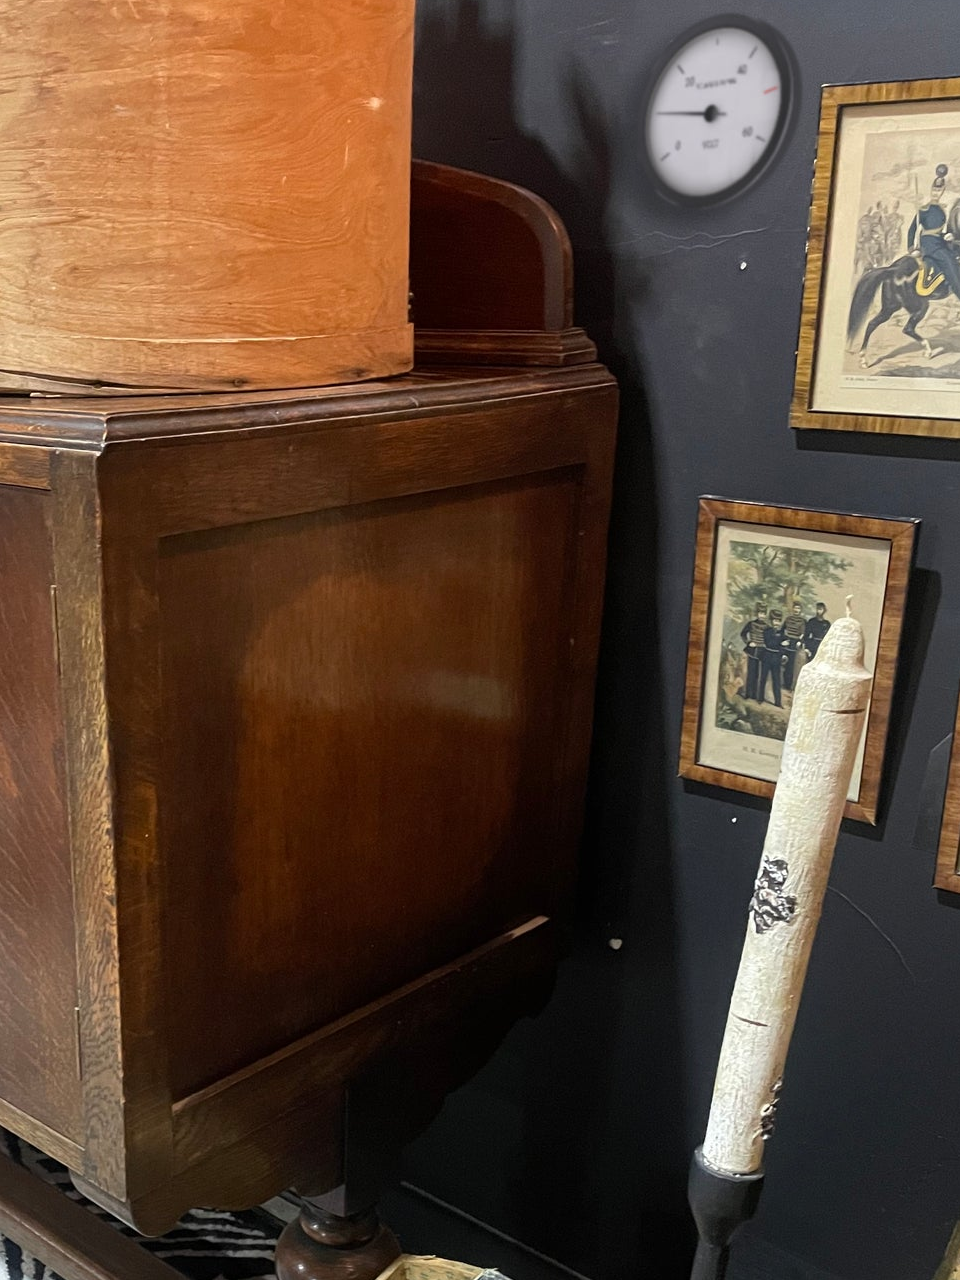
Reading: {"value": 10, "unit": "V"}
